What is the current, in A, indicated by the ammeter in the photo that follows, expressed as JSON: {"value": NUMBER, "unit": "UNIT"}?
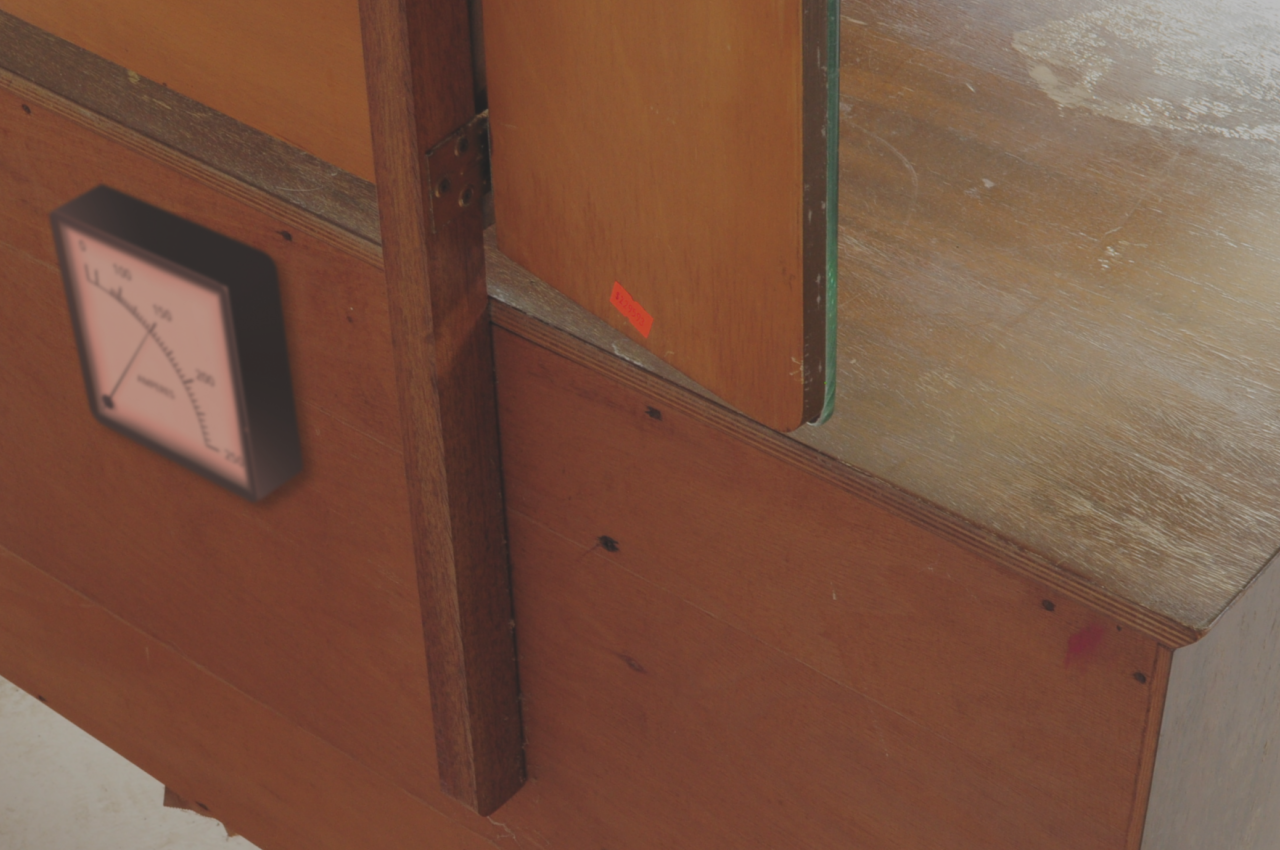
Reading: {"value": 150, "unit": "A"}
